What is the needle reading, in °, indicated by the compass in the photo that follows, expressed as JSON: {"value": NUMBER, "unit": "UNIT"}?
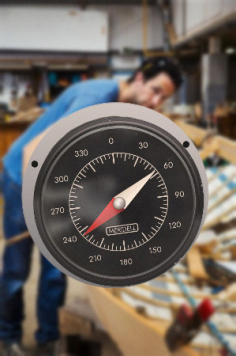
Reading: {"value": 235, "unit": "°"}
